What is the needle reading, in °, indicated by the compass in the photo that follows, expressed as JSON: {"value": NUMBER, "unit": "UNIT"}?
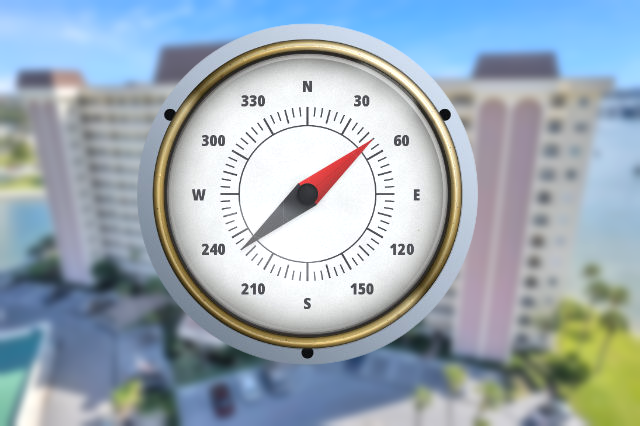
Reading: {"value": 50, "unit": "°"}
